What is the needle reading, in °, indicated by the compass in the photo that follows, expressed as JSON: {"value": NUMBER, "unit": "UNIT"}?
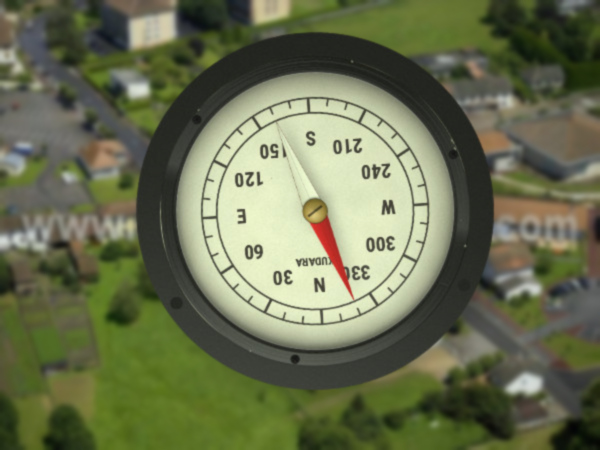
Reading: {"value": 340, "unit": "°"}
